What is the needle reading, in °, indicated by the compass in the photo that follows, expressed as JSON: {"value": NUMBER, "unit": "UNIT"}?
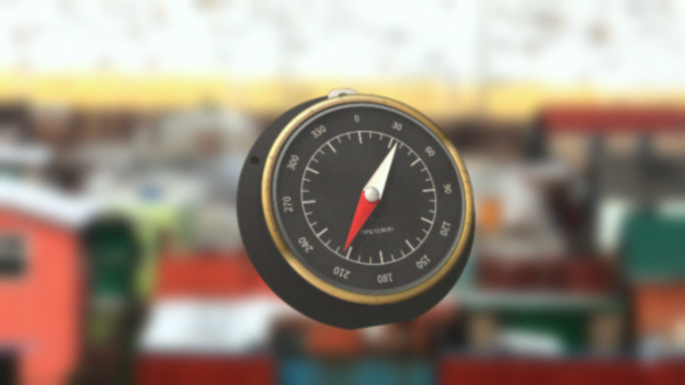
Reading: {"value": 215, "unit": "°"}
